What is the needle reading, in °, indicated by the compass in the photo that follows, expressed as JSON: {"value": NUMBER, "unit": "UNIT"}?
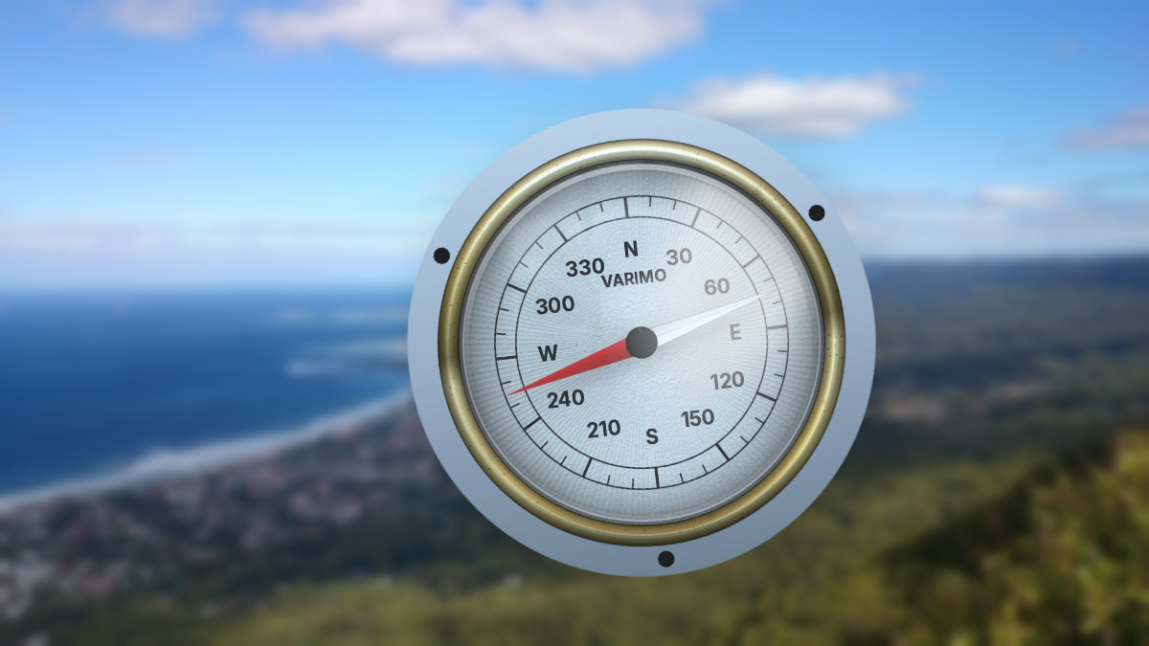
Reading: {"value": 255, "unit": "°"}
